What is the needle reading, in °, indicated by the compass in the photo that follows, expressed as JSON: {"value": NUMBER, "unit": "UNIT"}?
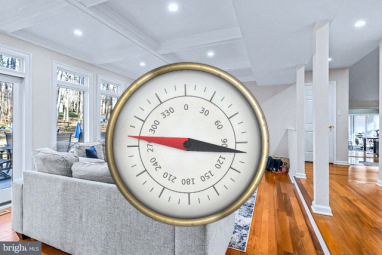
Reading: {"value": 280, "unit": "°"}
